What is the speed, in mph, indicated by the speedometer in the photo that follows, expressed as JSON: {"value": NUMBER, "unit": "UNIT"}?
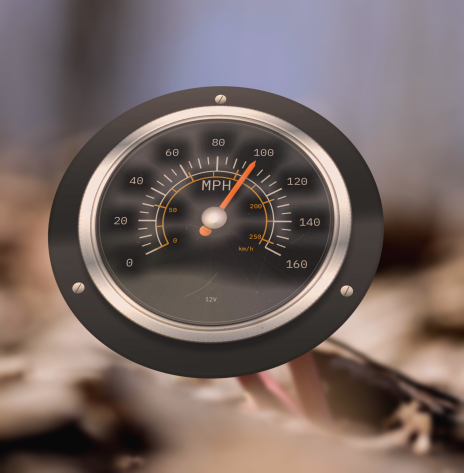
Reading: {"value": 100, "unit": "mph"}
